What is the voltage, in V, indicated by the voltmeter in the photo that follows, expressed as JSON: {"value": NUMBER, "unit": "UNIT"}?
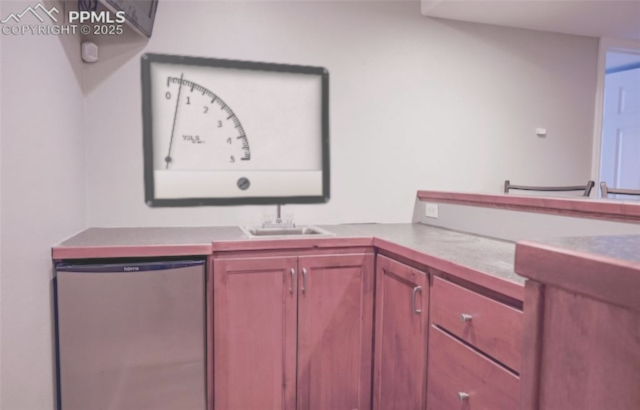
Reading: {"value": 0.5, "unit": "V"}
